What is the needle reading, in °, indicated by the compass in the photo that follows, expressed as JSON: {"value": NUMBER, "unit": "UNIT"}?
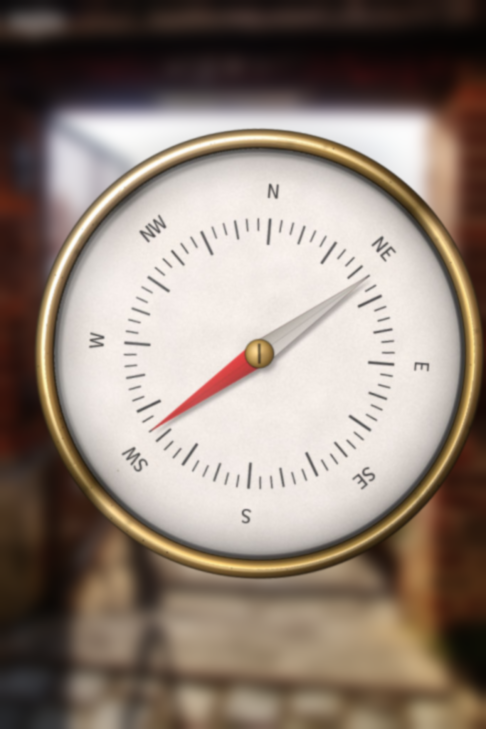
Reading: {"value": 230, "unit": "°"}
